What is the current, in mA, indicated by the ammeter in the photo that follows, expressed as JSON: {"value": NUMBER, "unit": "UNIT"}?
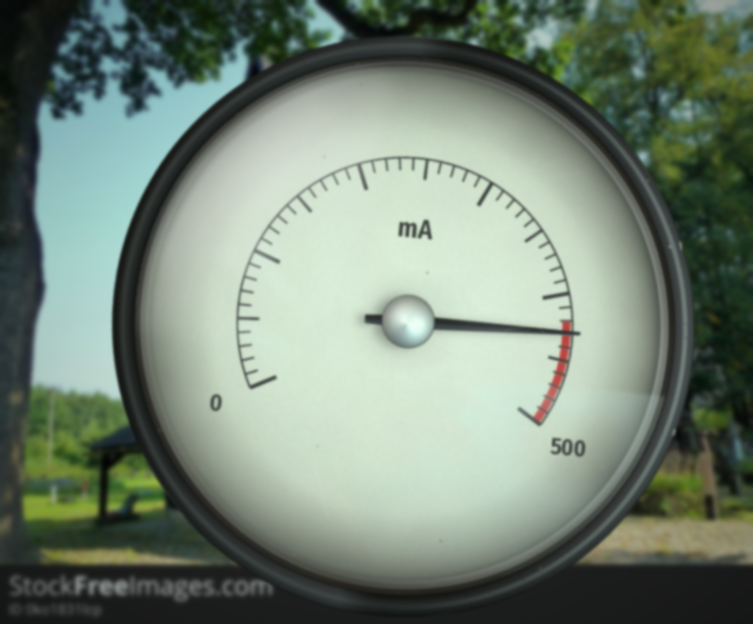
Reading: {"value": 430, "unit": "mA"}
